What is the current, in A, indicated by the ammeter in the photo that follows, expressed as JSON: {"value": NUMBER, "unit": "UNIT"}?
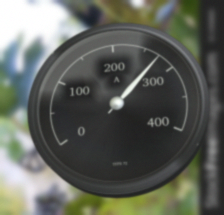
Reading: {"value": 275, "unit": "A"}
